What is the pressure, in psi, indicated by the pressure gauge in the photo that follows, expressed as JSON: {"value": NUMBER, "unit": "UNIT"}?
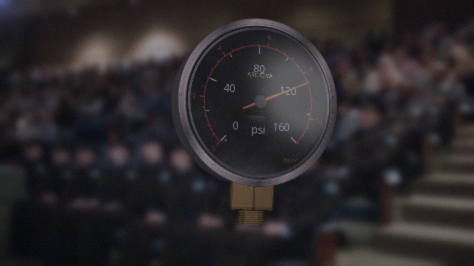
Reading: {"value": 120, "unit": "psi"}
